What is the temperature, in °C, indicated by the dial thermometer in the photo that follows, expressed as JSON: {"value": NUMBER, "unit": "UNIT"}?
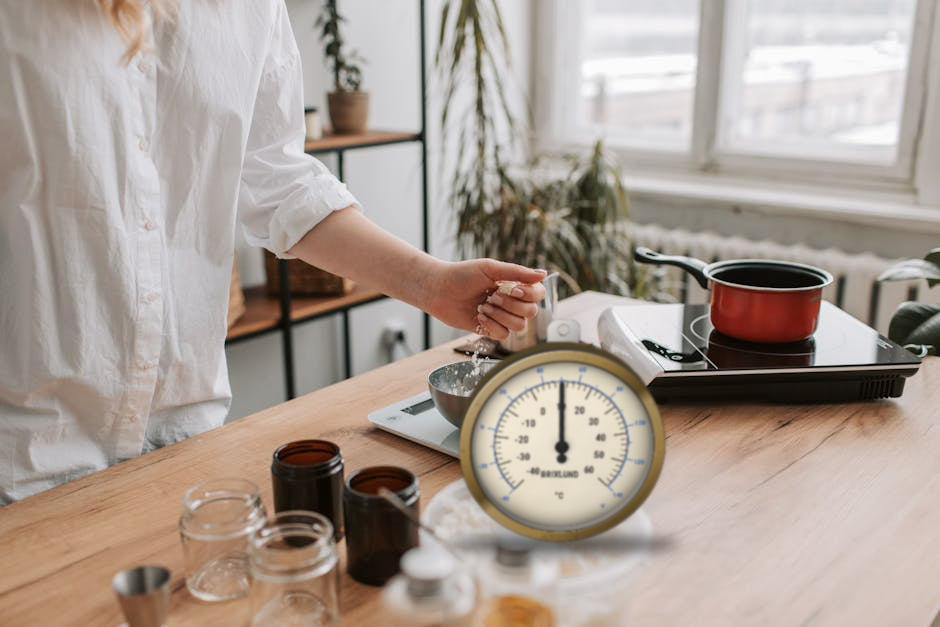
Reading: {"value": 10, "unit": "°C"}
